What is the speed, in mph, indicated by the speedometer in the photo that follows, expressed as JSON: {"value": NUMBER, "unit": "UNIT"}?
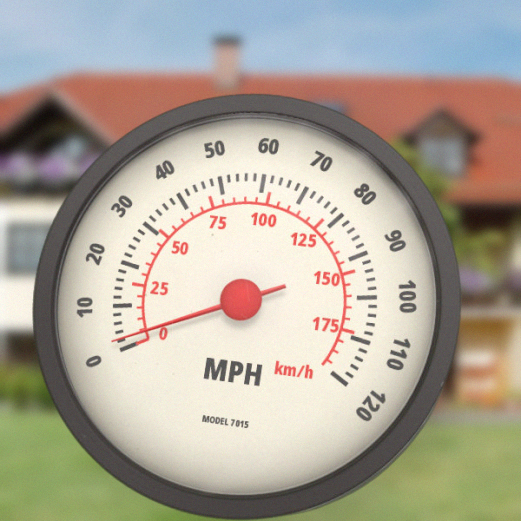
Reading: {"value": 2, "unit": "mph"}
